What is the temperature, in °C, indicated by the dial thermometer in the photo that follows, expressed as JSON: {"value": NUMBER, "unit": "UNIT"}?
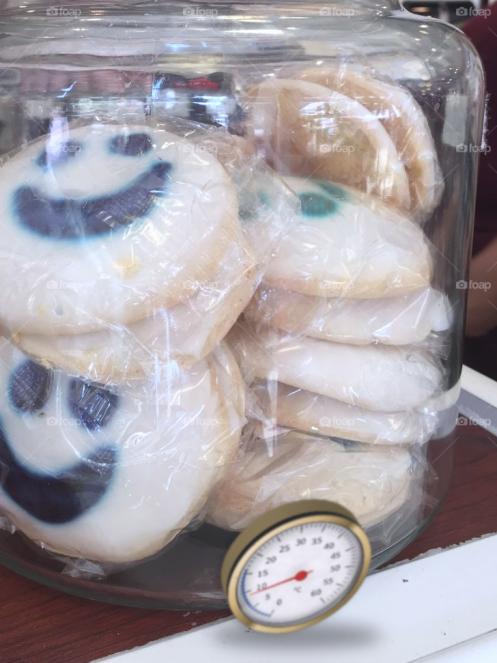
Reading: {"value": 10, "unit": "°C"}
